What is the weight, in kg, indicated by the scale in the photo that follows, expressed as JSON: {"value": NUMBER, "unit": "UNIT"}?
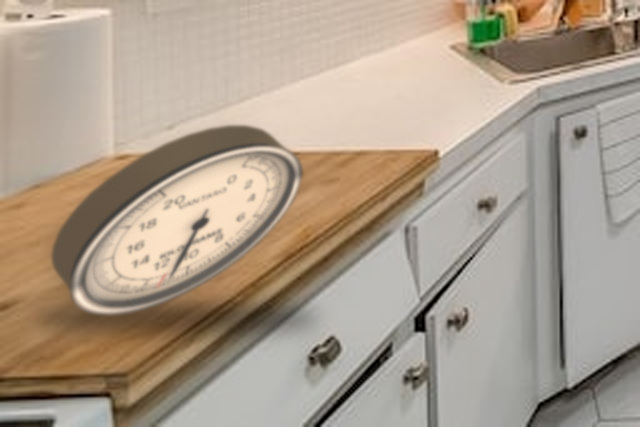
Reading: {"value": 11, "unit": "kg"}
